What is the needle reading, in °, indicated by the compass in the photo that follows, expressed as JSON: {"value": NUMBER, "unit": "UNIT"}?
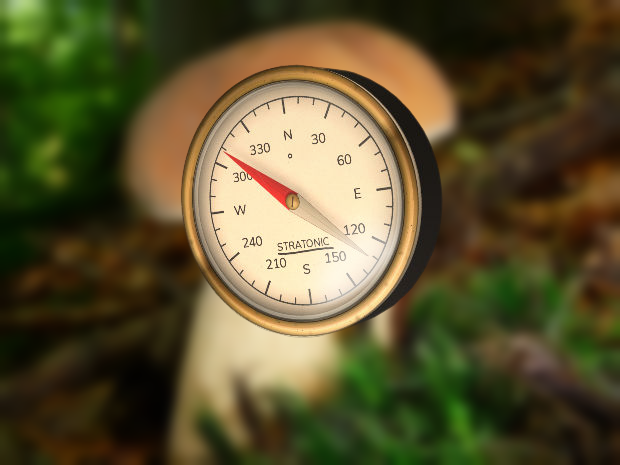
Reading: {"value": 310, "unit": "°"}
